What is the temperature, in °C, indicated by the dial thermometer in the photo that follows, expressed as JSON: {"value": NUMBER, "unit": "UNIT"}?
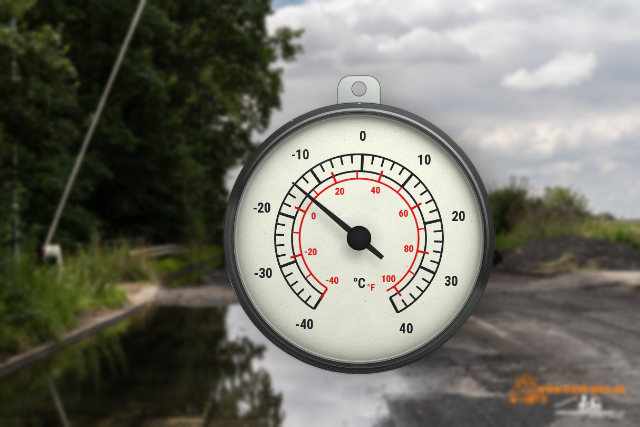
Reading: {"value": -14, "unit": "°C"}
